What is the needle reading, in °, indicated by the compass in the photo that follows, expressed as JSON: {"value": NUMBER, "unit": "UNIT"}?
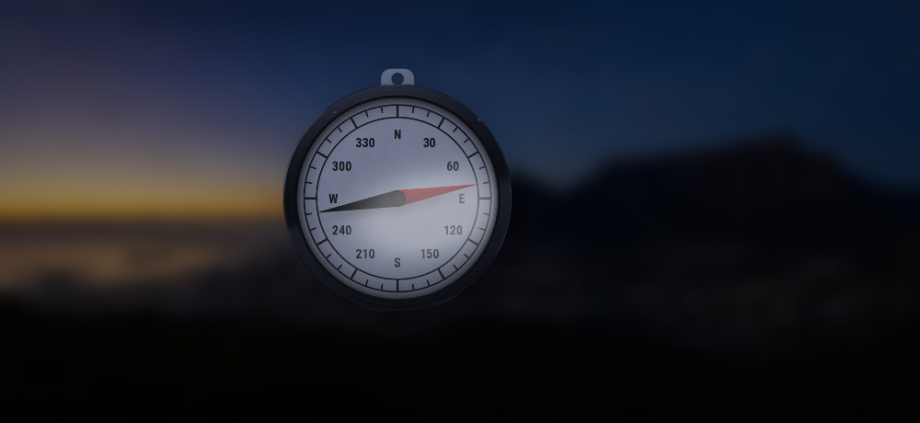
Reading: {"value": 80, "unit": "°"}
